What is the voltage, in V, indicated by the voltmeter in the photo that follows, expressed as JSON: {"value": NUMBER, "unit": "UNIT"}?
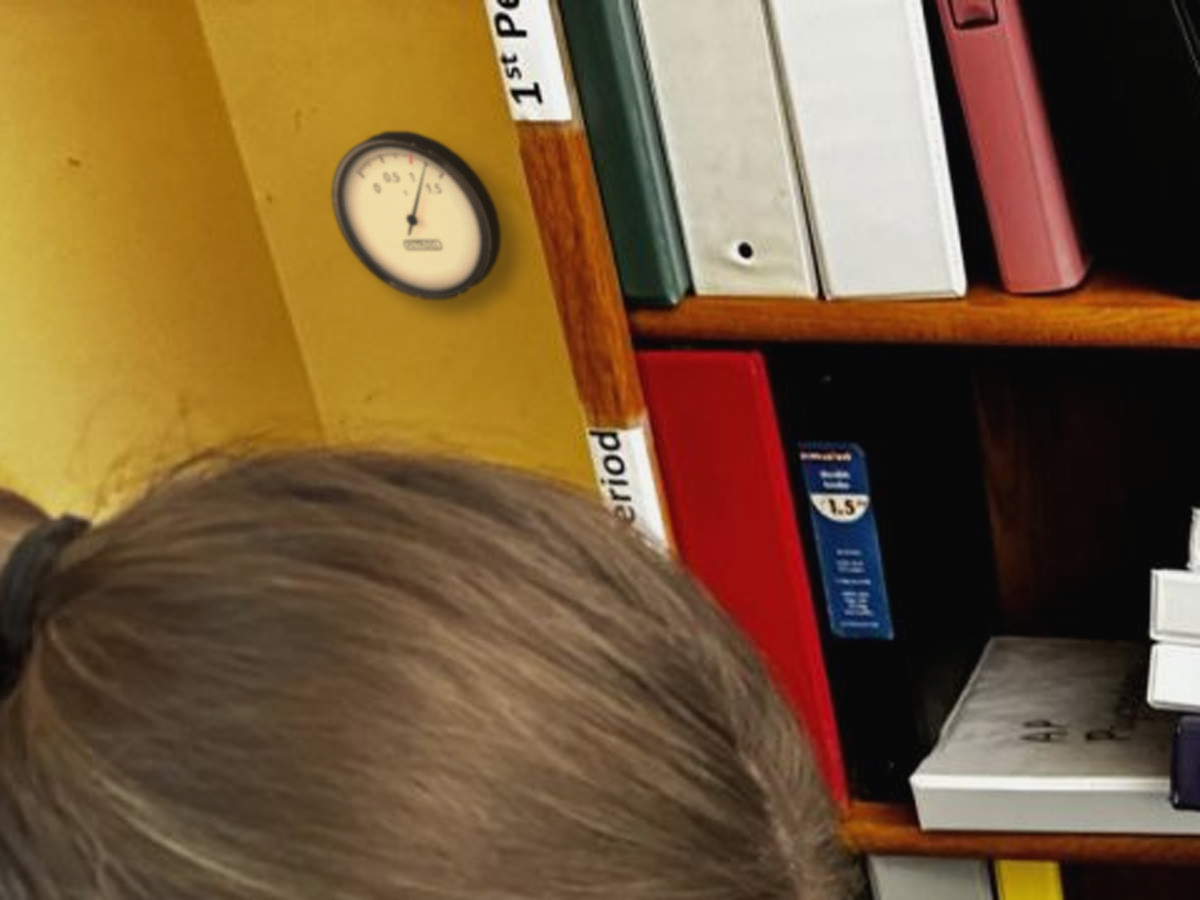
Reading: {"value": 1.25, "unit": "V"}
